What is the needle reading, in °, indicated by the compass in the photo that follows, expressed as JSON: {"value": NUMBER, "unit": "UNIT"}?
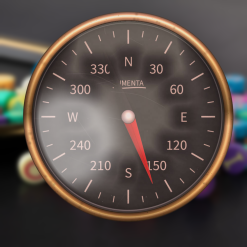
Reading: {"value": 160, "unit": "°"}
